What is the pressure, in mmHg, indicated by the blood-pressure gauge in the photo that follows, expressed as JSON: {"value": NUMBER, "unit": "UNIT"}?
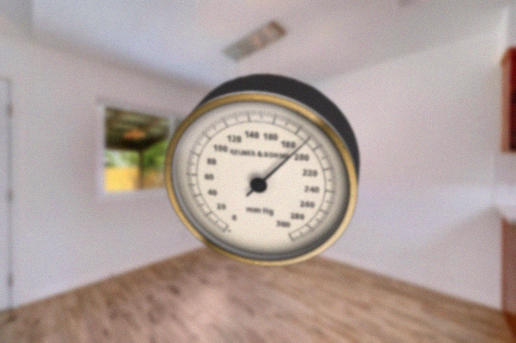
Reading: {"value": 190, "unit": "mmHg"}
